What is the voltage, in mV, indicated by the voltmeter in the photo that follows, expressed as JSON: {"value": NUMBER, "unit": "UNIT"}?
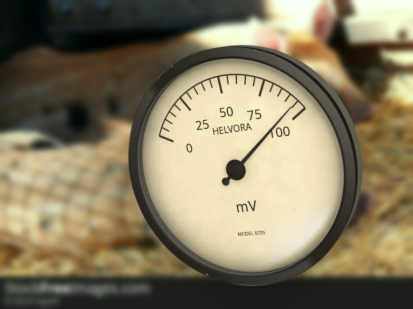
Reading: {"value": 95, "unit": "mV"}
